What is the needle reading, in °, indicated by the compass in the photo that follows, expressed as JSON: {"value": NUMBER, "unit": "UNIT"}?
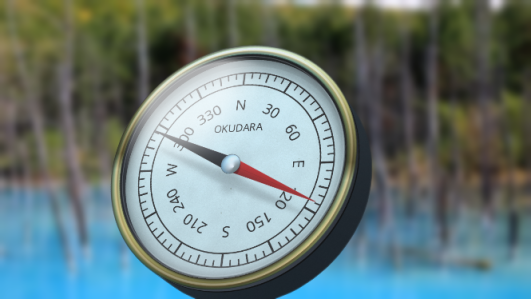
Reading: {"value": 115, "unit": "°"}
